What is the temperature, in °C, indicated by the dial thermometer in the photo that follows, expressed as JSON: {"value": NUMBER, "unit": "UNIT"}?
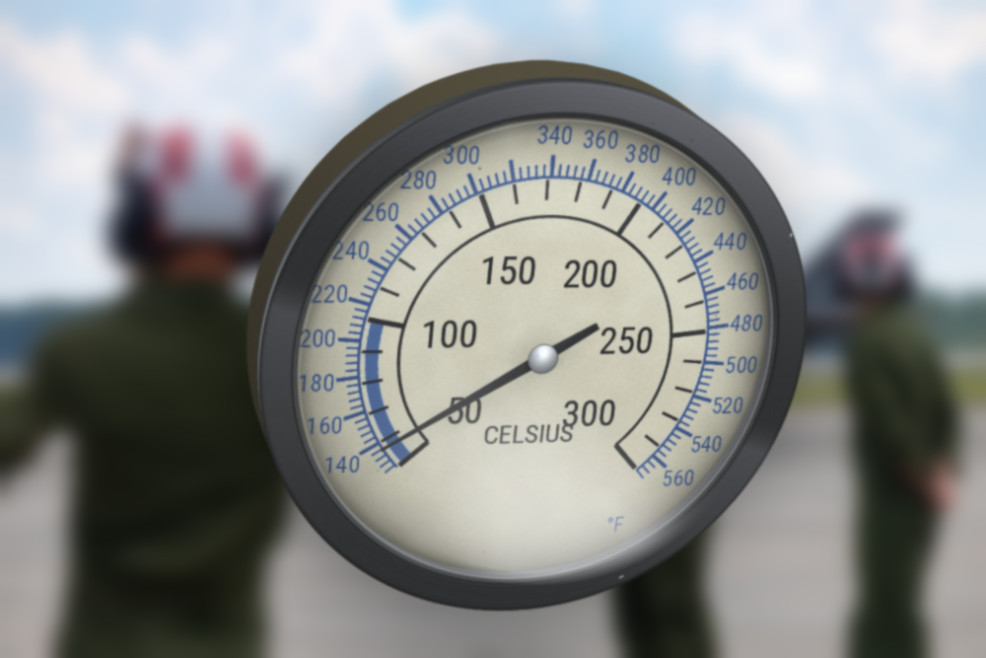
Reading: {"value": 60, "unit": "°C"}
